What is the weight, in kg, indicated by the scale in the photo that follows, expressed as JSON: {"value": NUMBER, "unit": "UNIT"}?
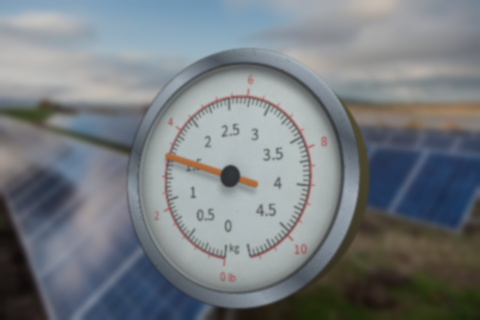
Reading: {"value": 1.5, "unit": "kg"}
